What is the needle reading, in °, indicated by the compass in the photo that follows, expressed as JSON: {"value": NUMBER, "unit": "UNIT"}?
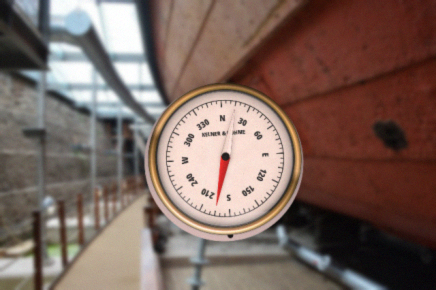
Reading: {"value": 195, "unit": "°"}
